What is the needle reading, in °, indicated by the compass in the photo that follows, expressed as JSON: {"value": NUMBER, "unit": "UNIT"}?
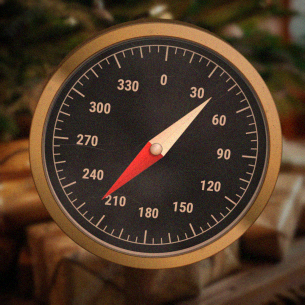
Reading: {"value": 220, "unit": "°"}
